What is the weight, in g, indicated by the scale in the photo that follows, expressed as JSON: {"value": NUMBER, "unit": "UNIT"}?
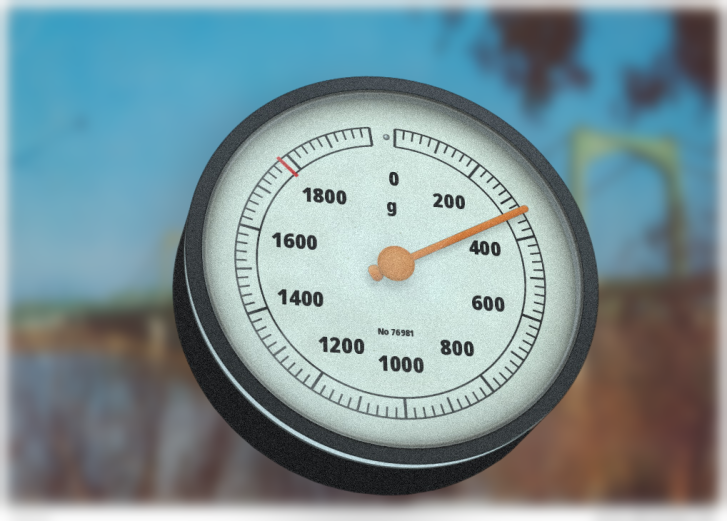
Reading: {"value": 340, "unit": "g"}
